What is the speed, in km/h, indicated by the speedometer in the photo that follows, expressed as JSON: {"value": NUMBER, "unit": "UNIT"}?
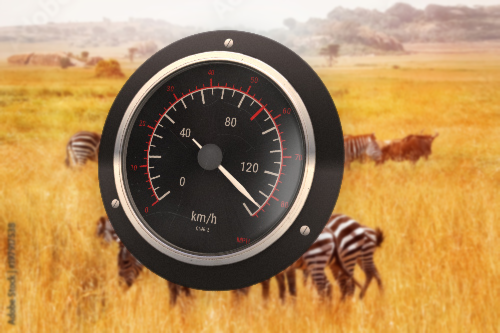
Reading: {"value": 135, "unit": "km/h"}
